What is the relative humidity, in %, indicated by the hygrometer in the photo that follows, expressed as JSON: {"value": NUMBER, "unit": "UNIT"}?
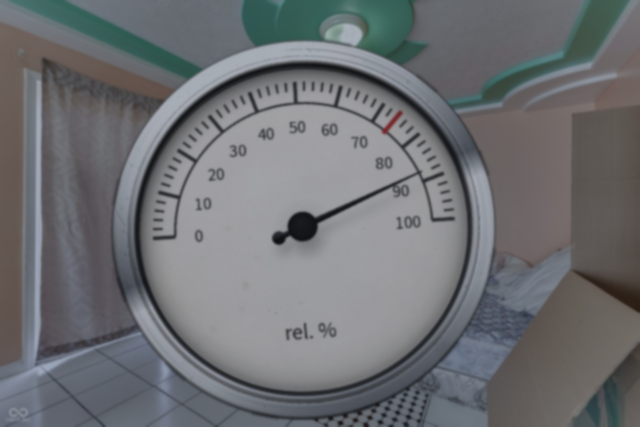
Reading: {"value": 88, "unit": "%"}
